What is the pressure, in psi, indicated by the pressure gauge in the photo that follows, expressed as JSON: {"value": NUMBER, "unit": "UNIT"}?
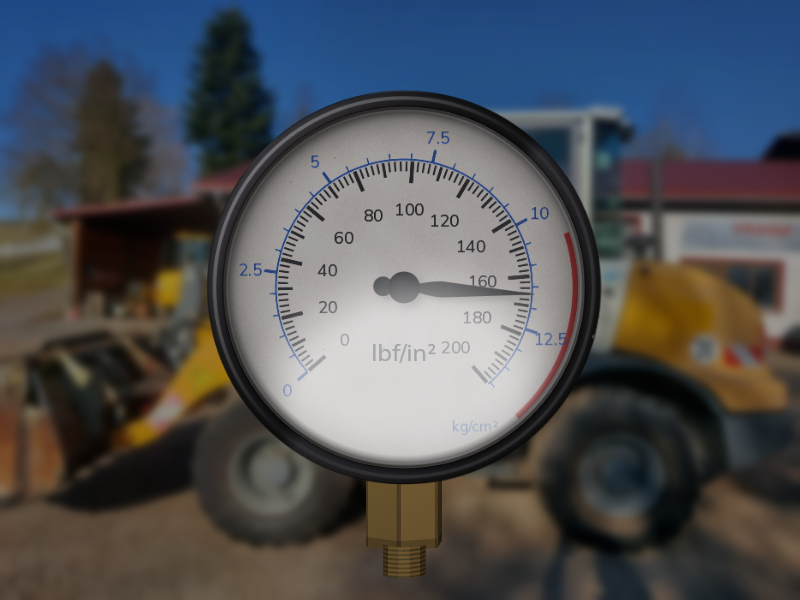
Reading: {"value": 166, "unit": "psi"}
